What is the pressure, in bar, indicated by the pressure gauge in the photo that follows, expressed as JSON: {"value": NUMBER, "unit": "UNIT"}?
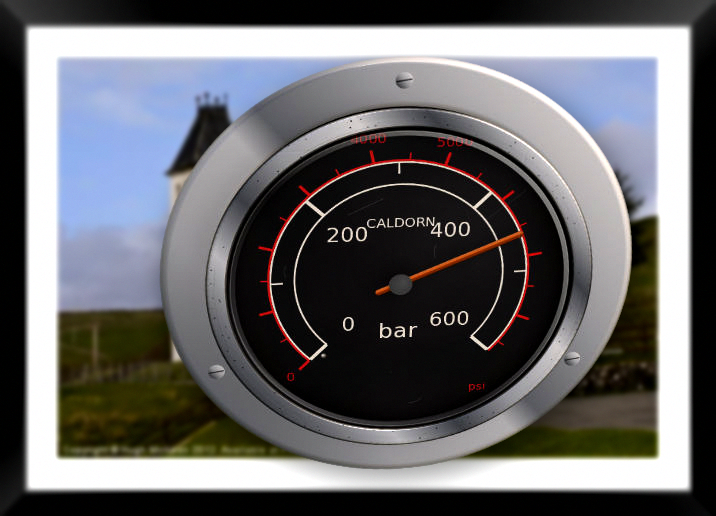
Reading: {"value": 450, "unit": "bar"}
